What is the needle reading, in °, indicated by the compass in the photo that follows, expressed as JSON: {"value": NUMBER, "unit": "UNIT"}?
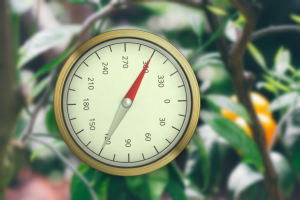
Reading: {"value": 300, "unit": "°"}
